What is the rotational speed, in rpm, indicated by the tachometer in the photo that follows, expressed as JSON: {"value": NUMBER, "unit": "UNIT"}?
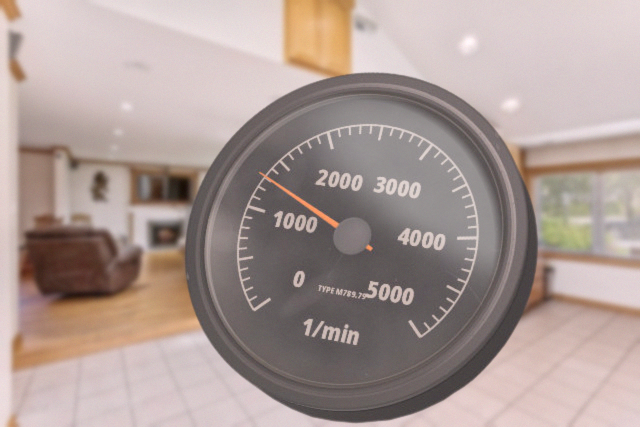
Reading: {"value": 1300, "unit": "rpm"}
